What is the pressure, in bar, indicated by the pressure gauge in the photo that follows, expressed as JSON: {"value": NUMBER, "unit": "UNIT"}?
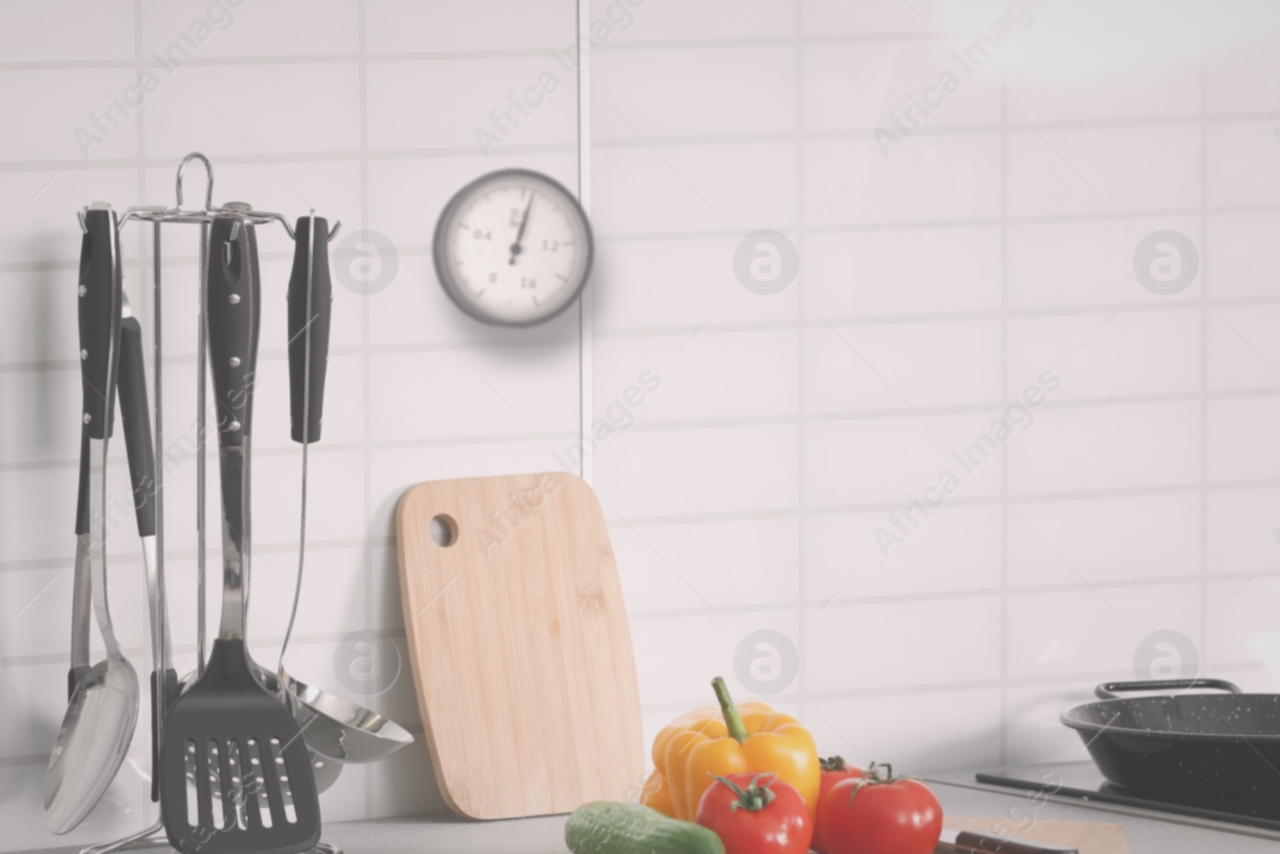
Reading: {"value": 0.85, "unit": "bar"}
